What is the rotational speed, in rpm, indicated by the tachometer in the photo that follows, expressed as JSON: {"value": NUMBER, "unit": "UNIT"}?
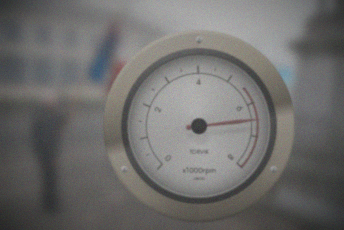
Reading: {"value": 6500, "unit": "rpm"}
